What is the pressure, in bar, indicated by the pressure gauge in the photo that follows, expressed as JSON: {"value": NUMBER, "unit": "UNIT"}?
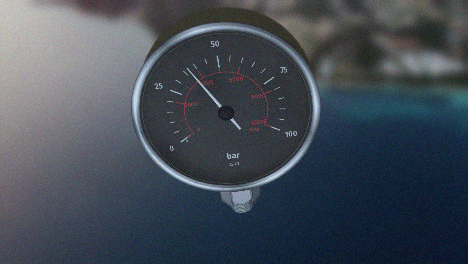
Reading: {"value": 37.5, "unit": "bar"}
